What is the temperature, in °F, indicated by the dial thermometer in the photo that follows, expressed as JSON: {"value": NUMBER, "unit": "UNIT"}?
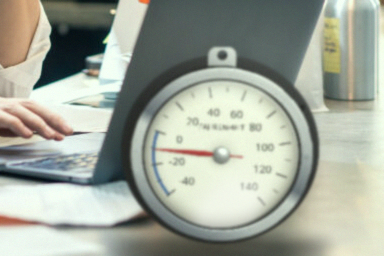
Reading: {"value": -10, "unit": "°F"}
